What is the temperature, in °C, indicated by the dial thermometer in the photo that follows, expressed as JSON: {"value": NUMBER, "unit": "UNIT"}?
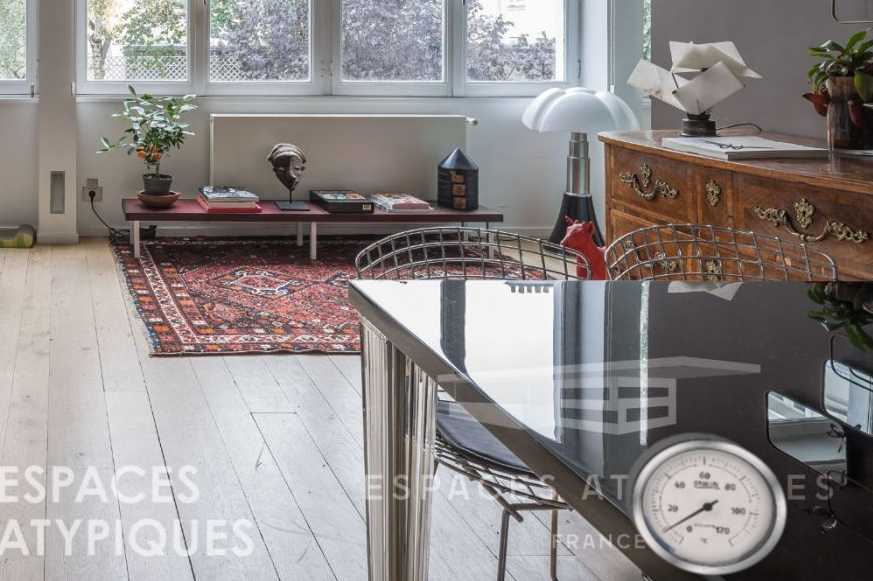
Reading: {"value": 10, "unit": "°C"}
